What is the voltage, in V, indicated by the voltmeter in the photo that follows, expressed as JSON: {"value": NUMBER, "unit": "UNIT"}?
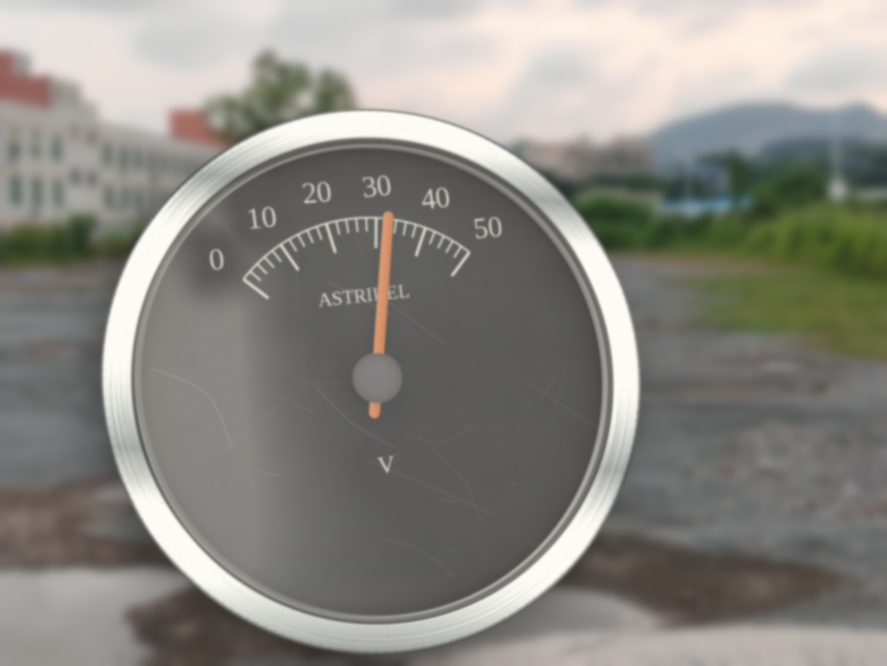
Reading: {"value": 32, "unit": "V"}
